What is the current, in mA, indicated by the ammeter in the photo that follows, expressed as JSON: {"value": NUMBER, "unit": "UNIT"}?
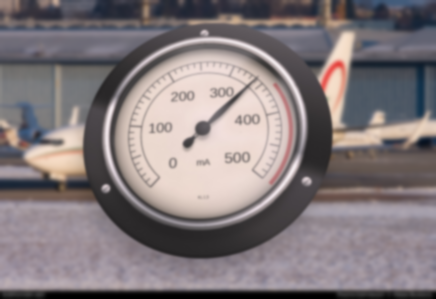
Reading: {"value": 340, "unit": "mA"}
